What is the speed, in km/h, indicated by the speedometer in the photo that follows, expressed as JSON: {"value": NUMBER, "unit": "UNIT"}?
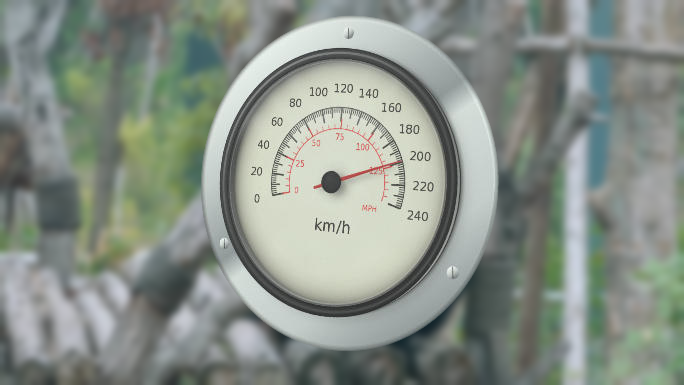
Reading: {"value": 200, "unit": "km/h"}
